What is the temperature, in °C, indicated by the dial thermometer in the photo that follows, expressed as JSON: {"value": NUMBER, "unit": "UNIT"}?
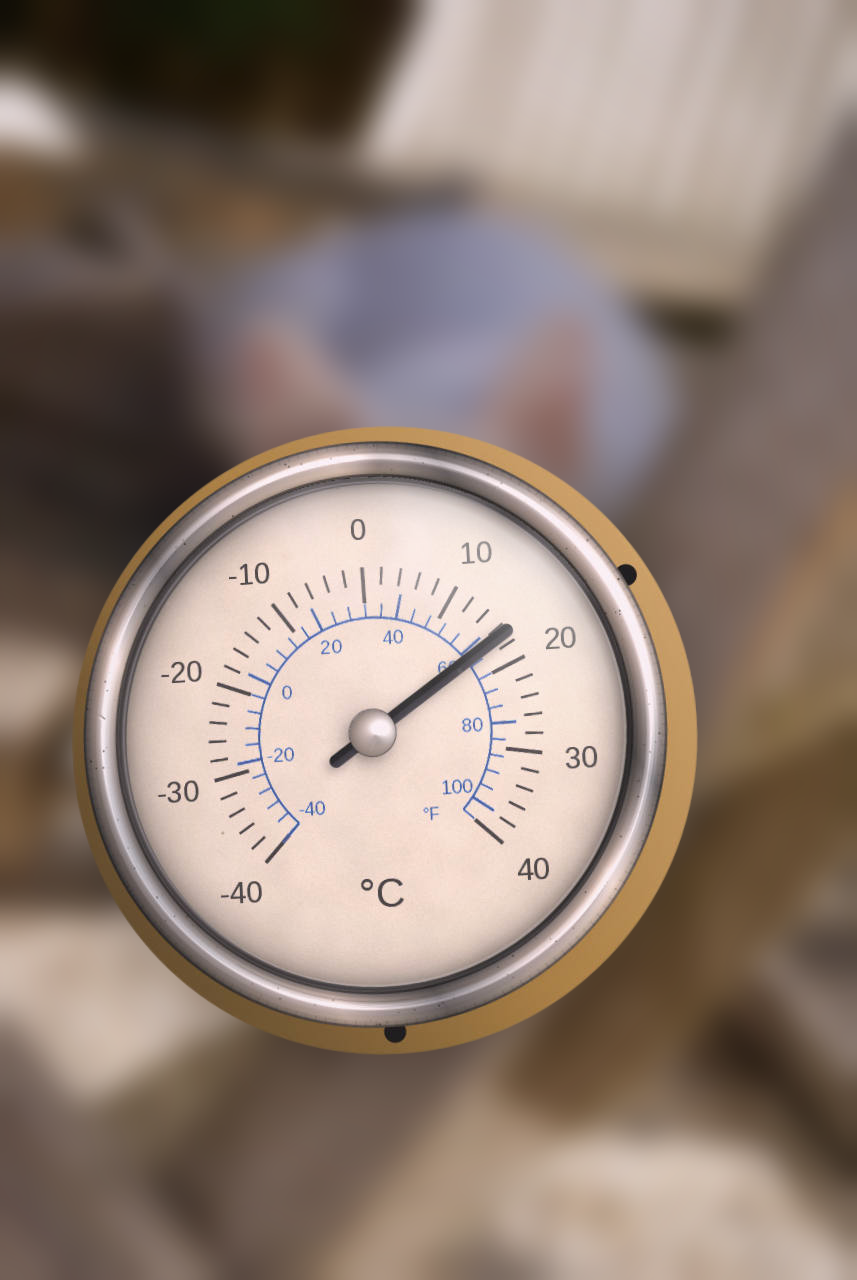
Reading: {"value": 17, "unit": "°C"}
